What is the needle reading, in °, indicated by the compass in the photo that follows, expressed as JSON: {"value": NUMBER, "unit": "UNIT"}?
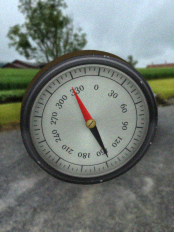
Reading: {"value": 325, "unit": "°"}
